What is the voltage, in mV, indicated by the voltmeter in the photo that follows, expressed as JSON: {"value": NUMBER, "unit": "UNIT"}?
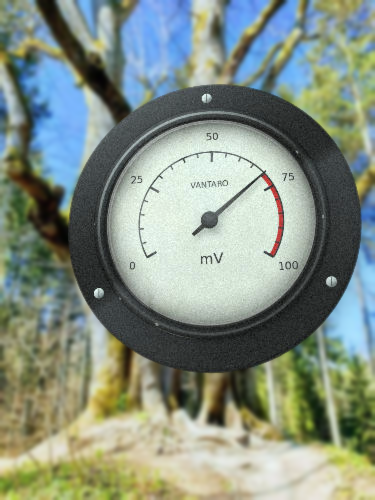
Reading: {"value": 70, "unit": "mV"}
